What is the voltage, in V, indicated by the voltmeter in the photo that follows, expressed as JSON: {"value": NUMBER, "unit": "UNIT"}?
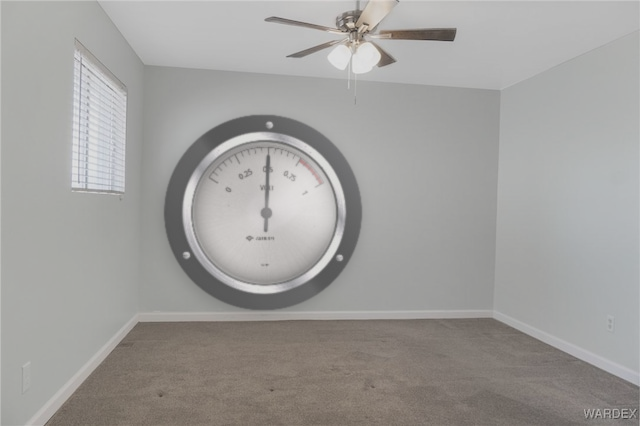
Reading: {"value": 0.5, "unit": "V"}
